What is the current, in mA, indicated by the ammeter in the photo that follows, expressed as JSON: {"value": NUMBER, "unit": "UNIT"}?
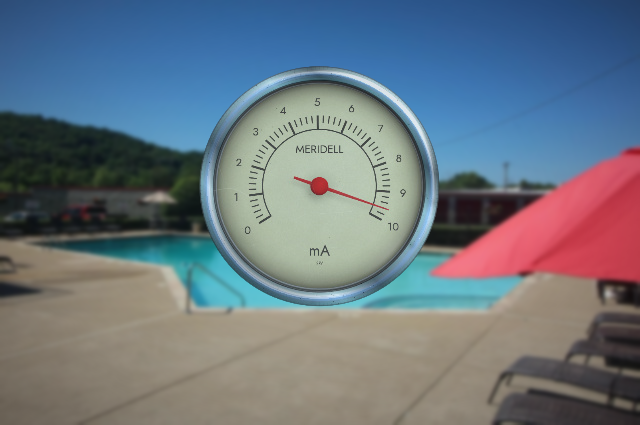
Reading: {"value": 9.6, "unit": "mA"}
